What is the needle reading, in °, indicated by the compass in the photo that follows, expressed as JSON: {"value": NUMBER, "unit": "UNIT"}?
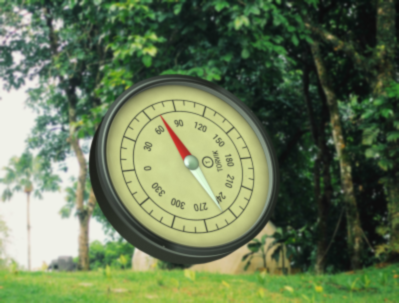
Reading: {"value": 70, "unit": "°"}
